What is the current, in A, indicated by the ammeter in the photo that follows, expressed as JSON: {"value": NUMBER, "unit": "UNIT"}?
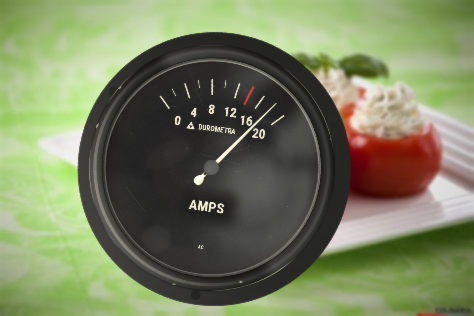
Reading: {"value": 18, "unit": "A"}
